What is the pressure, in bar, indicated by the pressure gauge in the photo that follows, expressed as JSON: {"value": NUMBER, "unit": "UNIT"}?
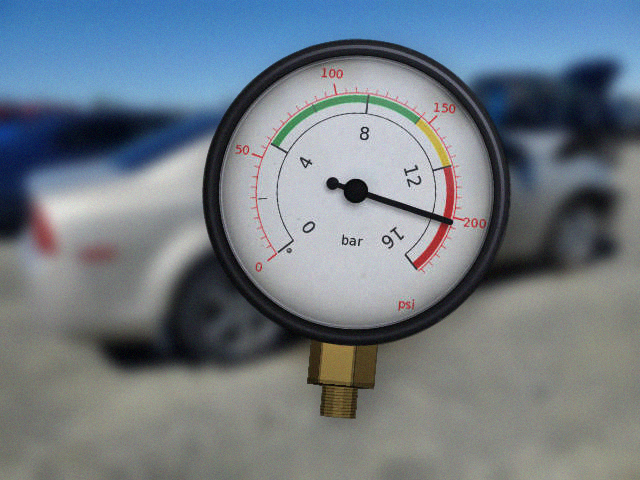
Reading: {"value": 14, "unit": "bar"}
